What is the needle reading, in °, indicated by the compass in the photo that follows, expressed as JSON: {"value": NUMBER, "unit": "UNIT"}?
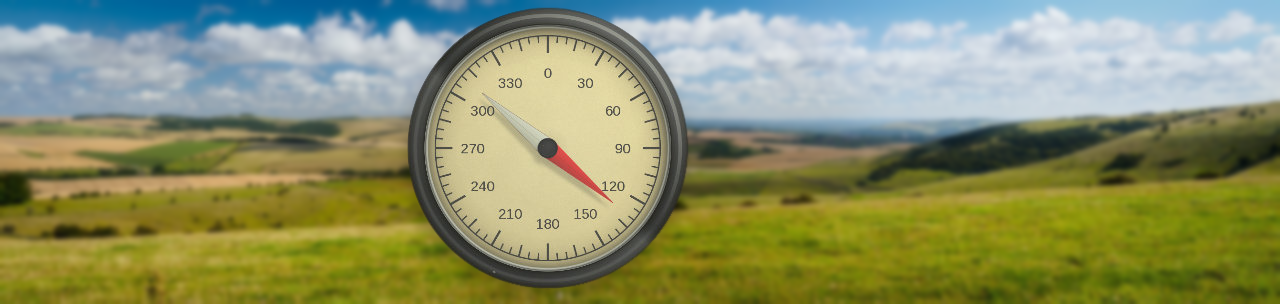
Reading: {"value": 130, "unit": "°"}
